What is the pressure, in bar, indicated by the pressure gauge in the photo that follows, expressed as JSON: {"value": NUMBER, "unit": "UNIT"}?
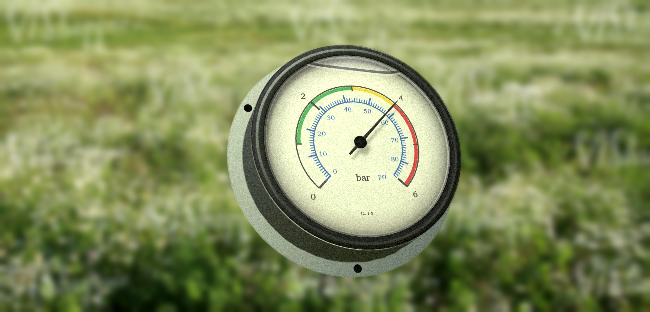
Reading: {"value": 4, "unit": "bar"}
